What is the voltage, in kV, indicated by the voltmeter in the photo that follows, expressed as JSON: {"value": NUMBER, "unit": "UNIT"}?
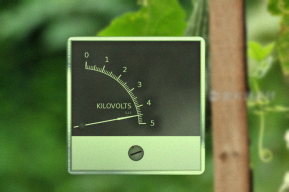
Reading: {"value": 4.5, "unit": "kV"}
